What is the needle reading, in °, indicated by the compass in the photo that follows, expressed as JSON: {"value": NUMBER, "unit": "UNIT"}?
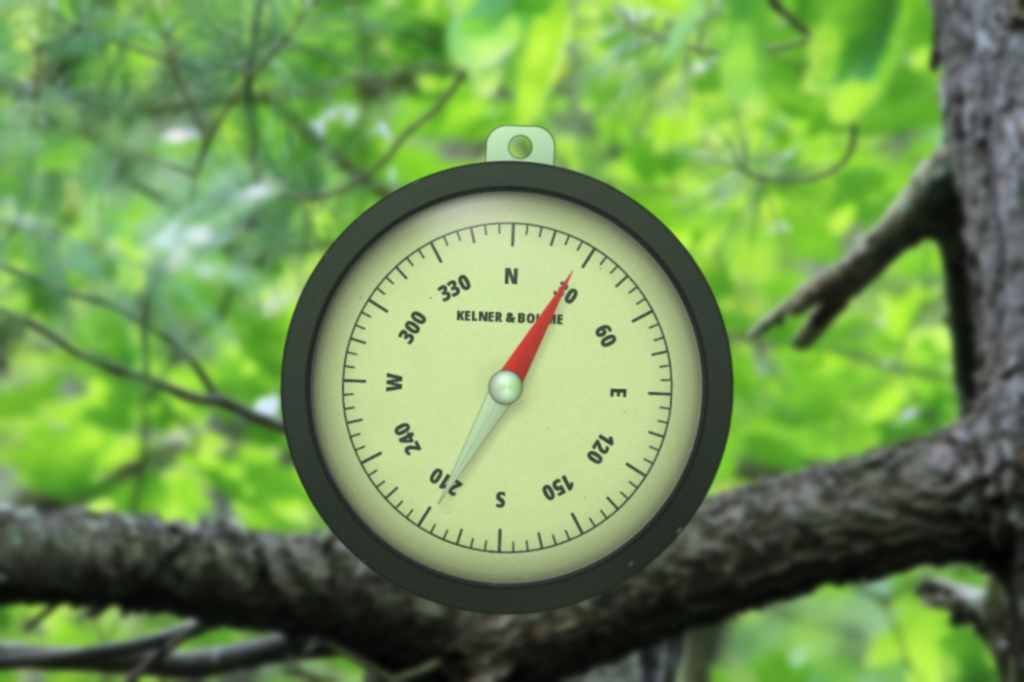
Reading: {"value": 27.5, "unit": "°"}
